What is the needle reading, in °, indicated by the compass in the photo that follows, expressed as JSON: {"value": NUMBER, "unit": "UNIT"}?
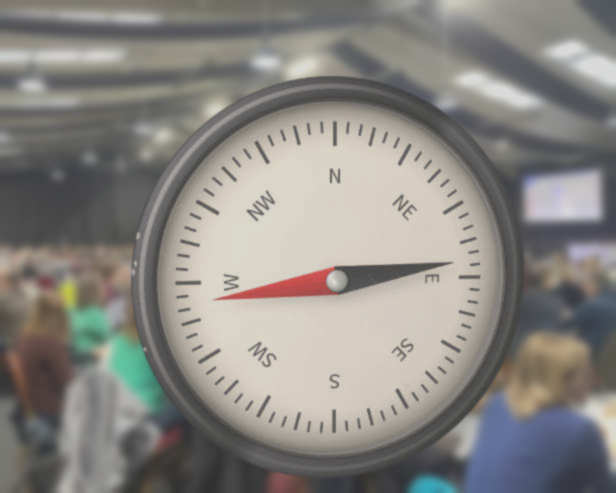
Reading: {"value": 262.5, "unit": "°"}
